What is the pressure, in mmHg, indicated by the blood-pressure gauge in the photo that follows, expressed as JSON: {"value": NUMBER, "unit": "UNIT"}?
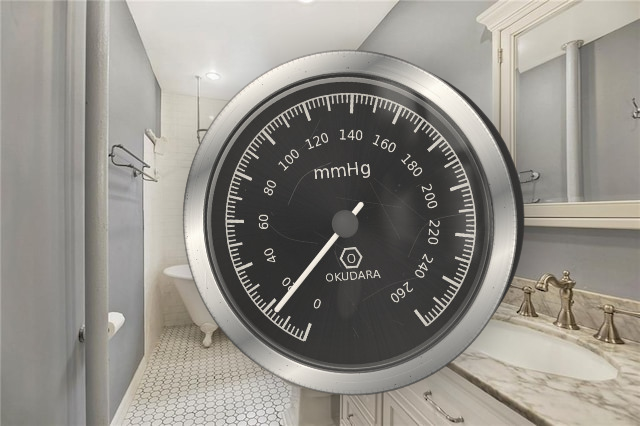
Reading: {"value": 16, "unit": "mmHg"}
